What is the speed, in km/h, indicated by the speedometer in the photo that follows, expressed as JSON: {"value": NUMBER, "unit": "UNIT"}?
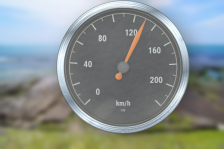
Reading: {"value": 130, "unit": "km/h"}
